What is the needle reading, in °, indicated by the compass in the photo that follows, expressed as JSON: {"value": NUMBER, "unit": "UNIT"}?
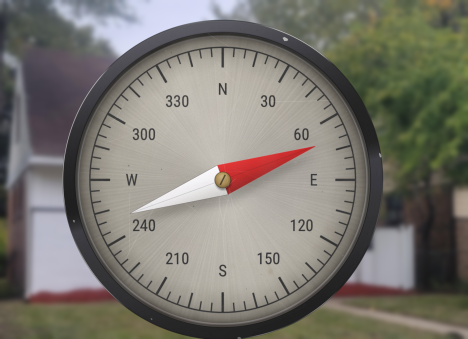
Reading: {"value": 70, "unit": "°"}
